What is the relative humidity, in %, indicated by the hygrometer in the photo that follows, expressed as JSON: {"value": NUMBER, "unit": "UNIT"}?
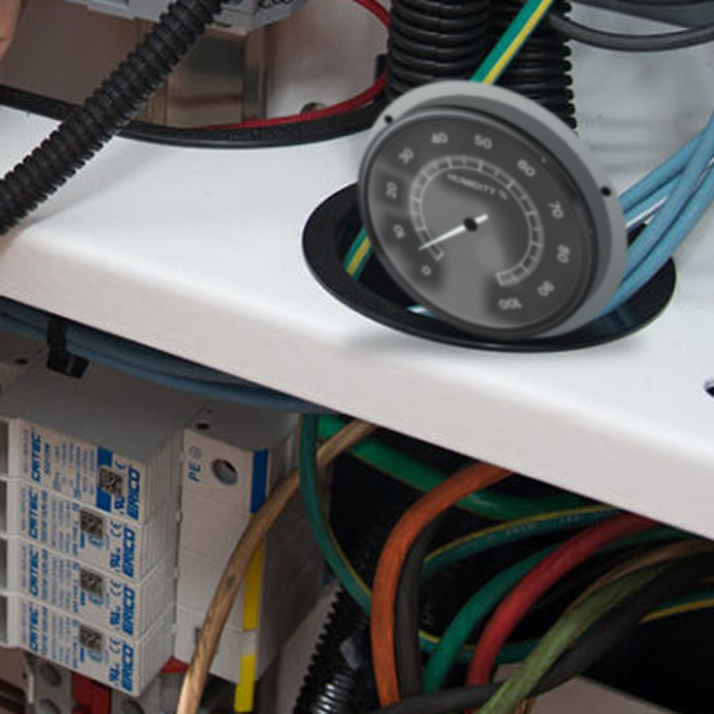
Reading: {"value": 5, "unit": "%"}
